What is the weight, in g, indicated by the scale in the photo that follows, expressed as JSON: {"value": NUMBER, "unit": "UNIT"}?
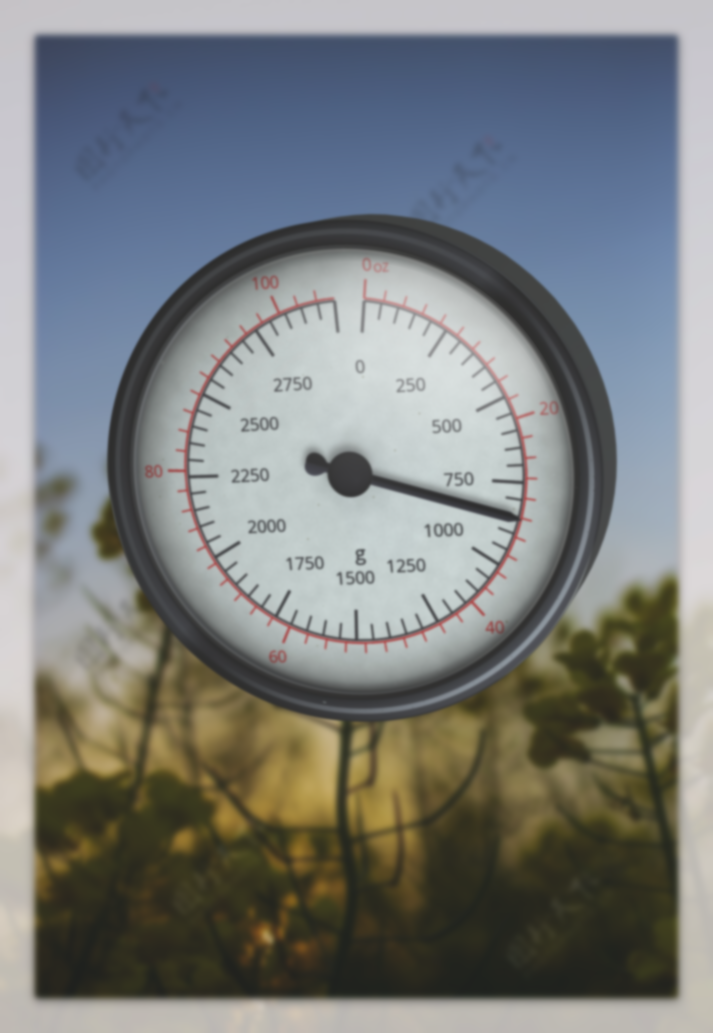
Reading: {"value": 850, "unit": "g"}
